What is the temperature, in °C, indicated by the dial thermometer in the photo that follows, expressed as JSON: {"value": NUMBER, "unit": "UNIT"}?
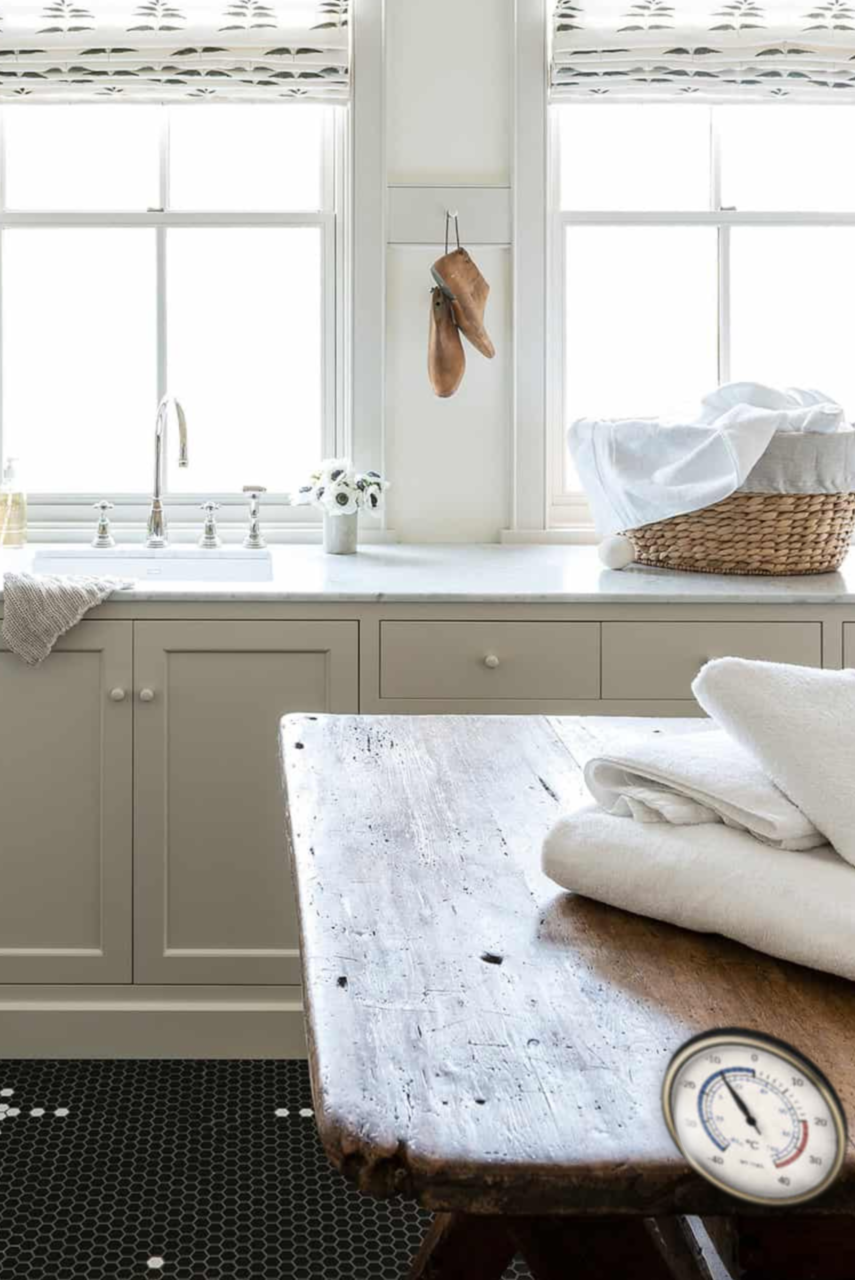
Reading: {"value": -10, "unit": "°C"}
